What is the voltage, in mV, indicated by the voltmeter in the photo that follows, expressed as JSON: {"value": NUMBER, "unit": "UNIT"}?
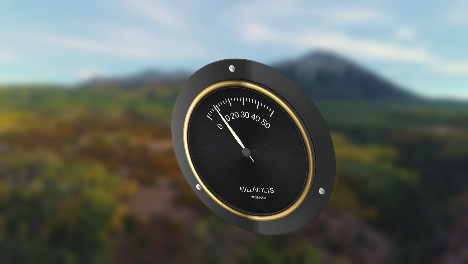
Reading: {"value": 10, "unit": "mV"}
